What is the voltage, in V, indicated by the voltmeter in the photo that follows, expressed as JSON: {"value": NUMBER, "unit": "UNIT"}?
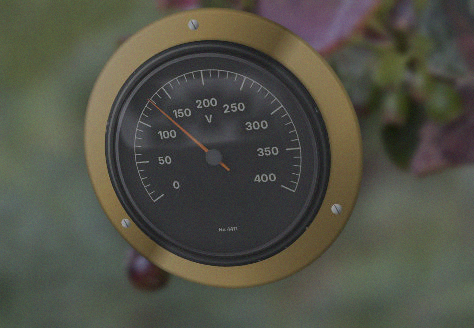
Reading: {"value": 130, "unit": "V"}
